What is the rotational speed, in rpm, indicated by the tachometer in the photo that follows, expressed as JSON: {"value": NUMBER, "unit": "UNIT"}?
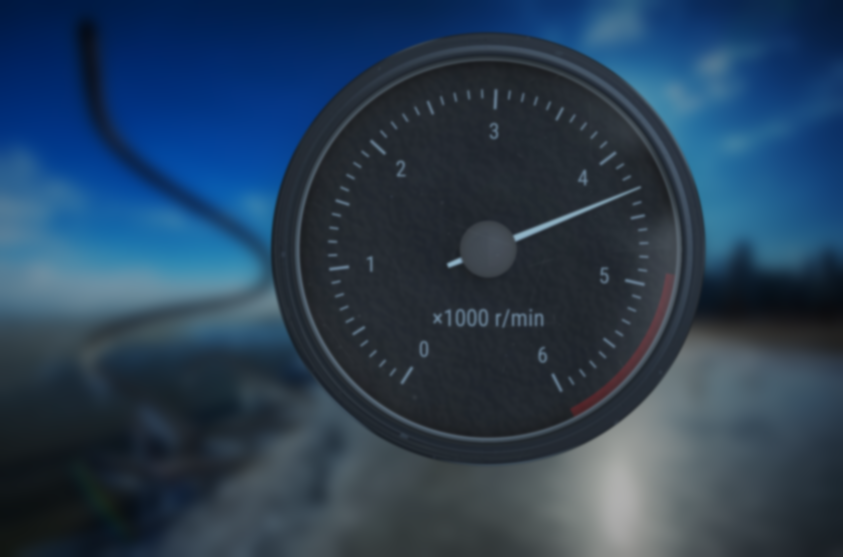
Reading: {"value": 4300, "unit": "rpm"}
